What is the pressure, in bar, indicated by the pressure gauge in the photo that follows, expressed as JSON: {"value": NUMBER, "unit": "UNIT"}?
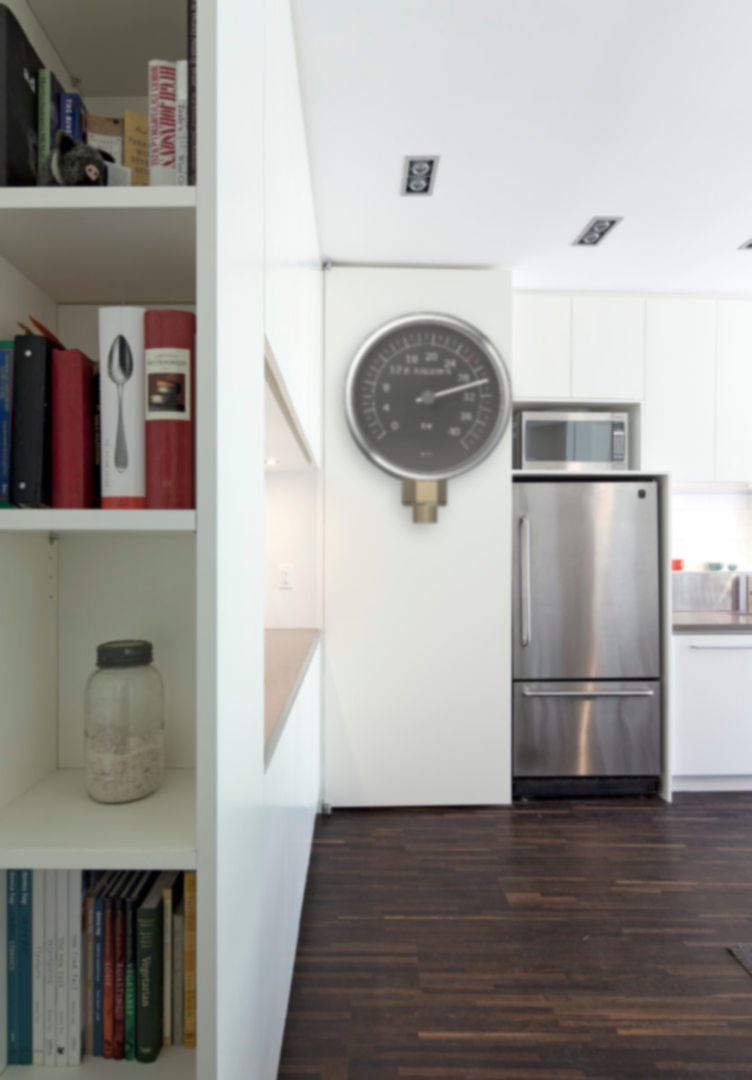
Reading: {"value": 30, "unit": "bar"}
